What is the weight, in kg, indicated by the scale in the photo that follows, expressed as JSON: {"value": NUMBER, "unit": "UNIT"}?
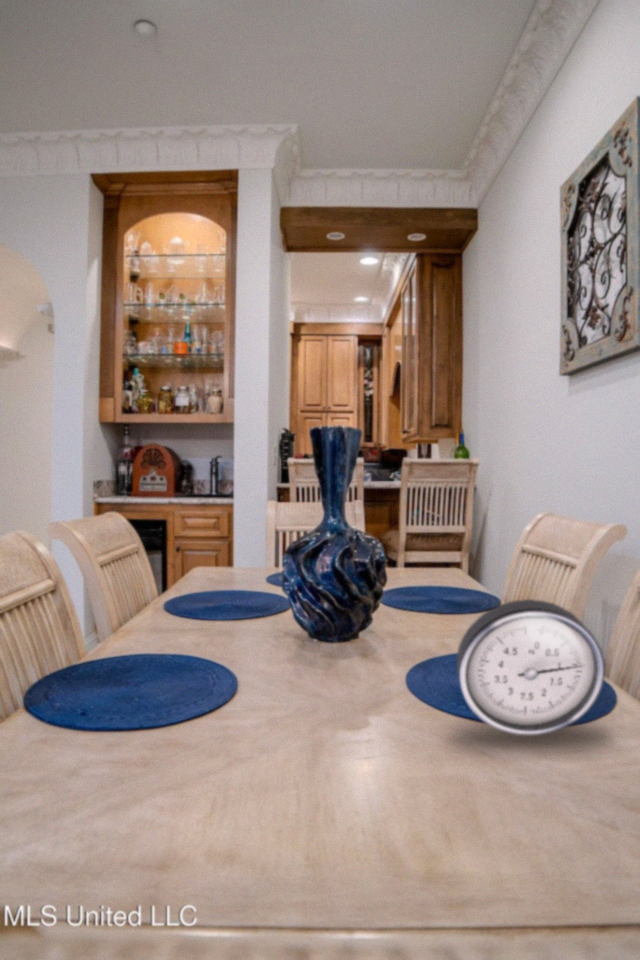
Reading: {"value": 1, "unit": "kg"}
